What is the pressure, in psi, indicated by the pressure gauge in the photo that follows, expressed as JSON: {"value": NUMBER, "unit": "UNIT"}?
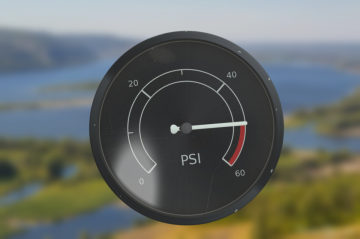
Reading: {"value": 50, "unit": "psi"}
